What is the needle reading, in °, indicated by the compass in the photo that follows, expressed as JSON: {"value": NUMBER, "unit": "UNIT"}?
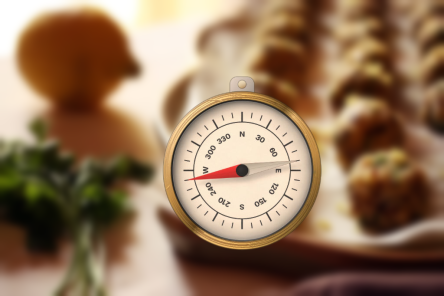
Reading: {"value": 260, "unit": "°"}
